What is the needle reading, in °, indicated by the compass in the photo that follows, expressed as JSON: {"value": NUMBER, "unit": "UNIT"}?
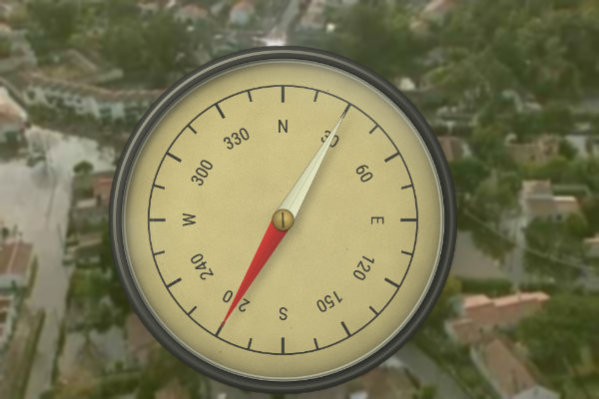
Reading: {"value": 210, "unit": "°"}
